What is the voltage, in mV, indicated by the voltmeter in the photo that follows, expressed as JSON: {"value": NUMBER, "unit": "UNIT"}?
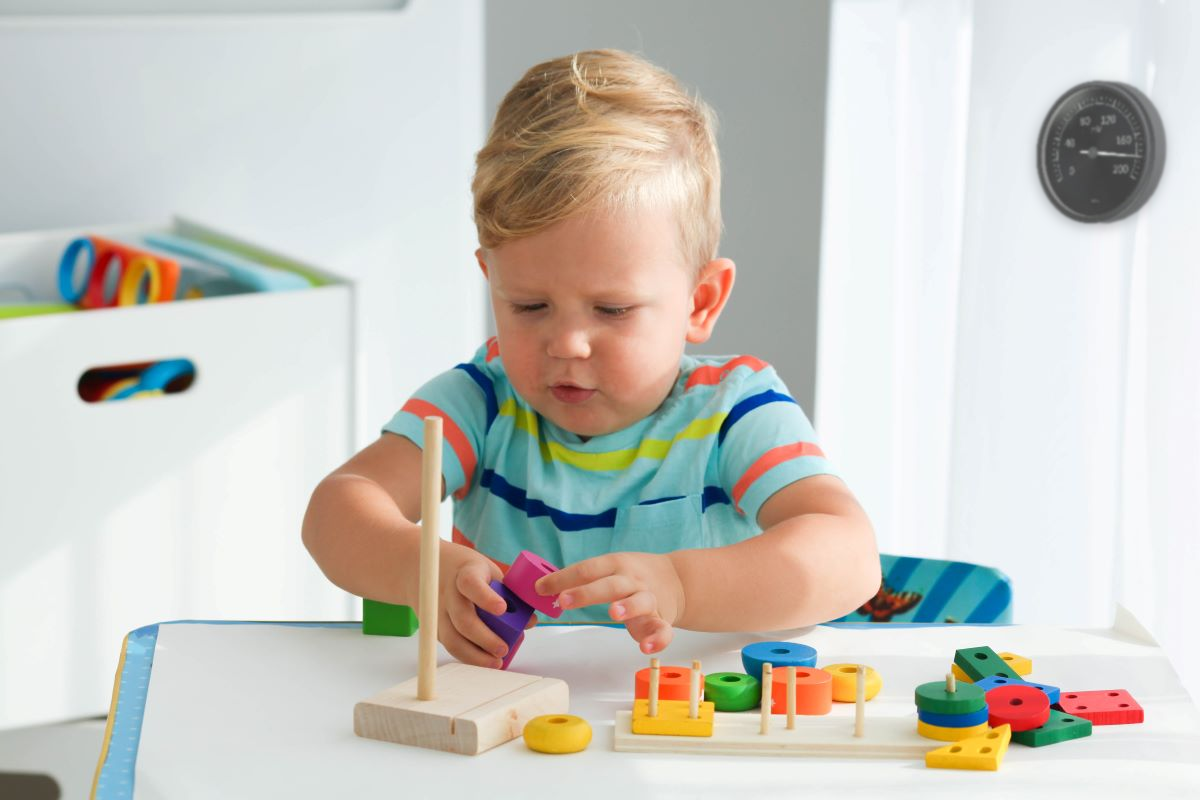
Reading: {"value": 180, "unit": "mV"}
